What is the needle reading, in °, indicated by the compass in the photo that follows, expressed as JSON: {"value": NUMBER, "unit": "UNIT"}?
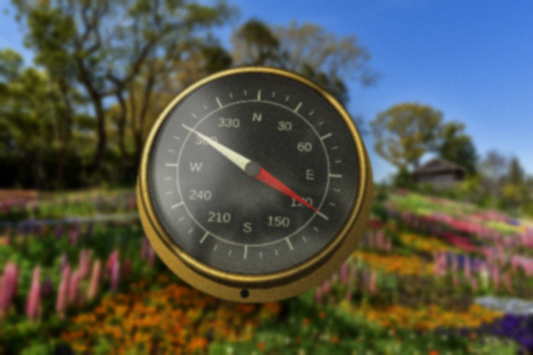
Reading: {"value": 120, "unit": "°"}
